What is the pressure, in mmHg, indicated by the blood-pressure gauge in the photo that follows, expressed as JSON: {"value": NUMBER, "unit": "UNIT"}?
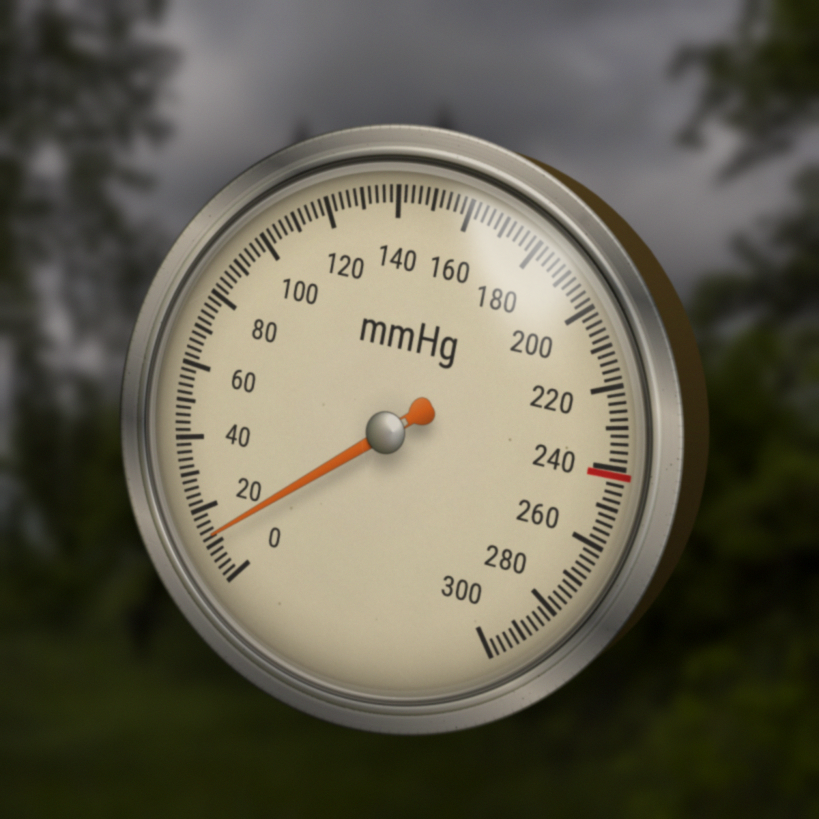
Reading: {"value": 12, "unit": "mmHg"}
